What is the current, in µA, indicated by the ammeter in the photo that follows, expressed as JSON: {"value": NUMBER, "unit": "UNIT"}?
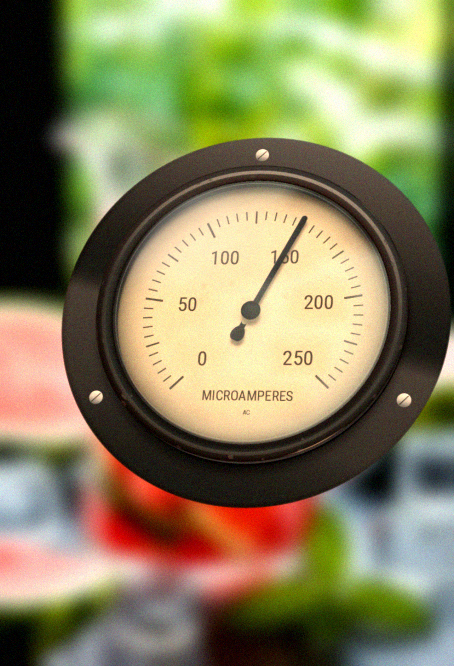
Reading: {"value": 150, "unit": "µA"}
